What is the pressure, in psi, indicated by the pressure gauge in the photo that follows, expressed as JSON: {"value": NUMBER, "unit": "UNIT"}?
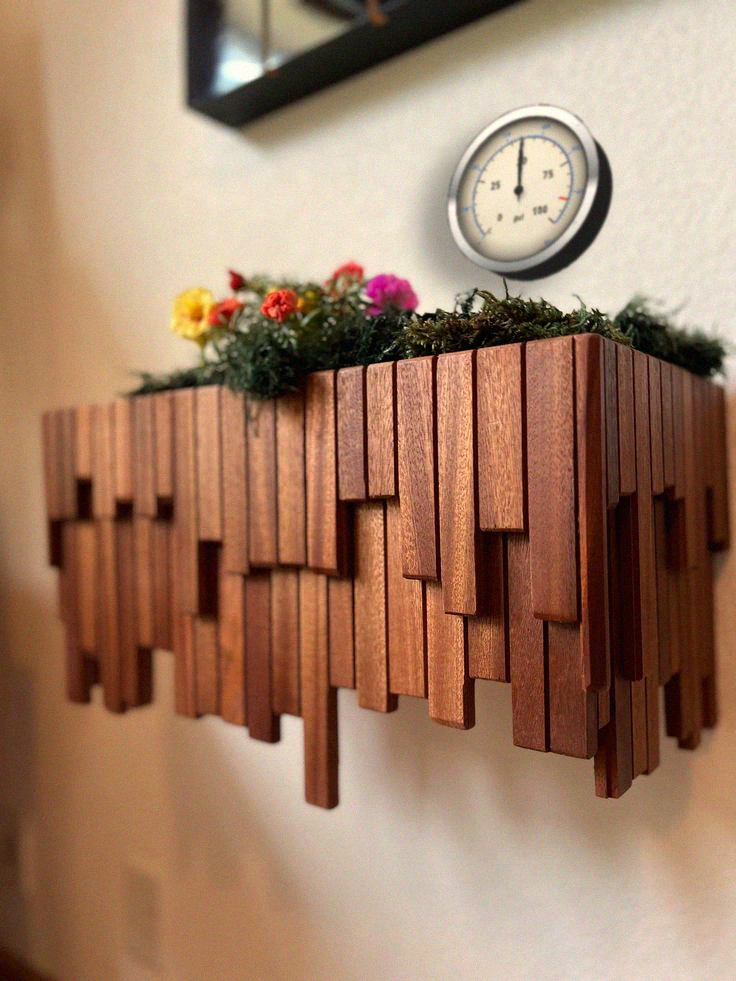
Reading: {"value": 50, "unit": "psi"}
